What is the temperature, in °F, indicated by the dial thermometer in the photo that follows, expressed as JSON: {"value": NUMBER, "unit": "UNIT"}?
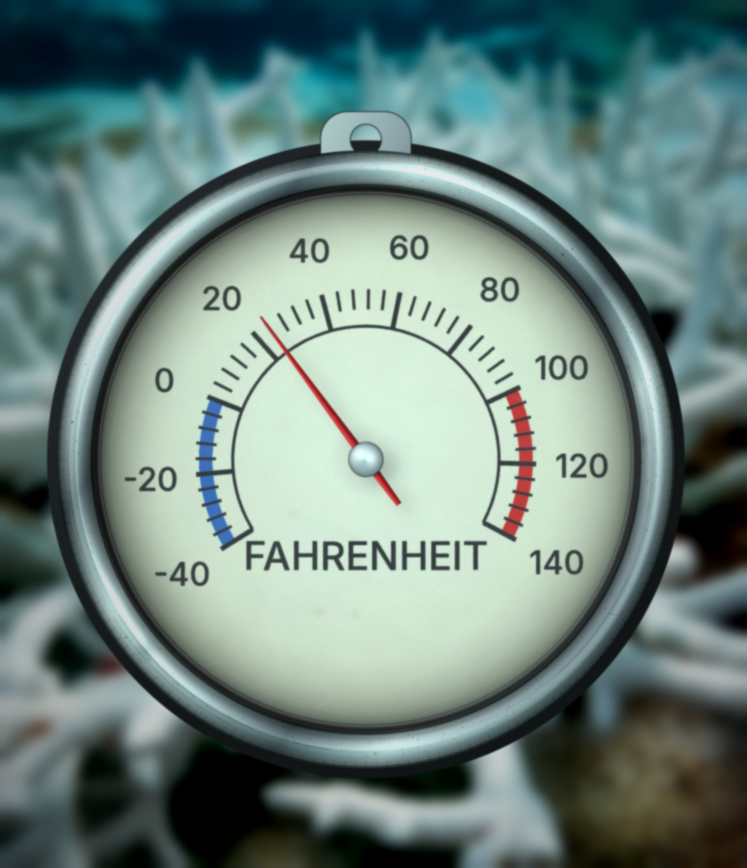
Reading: {"value": 24, "unit": "°F"}
